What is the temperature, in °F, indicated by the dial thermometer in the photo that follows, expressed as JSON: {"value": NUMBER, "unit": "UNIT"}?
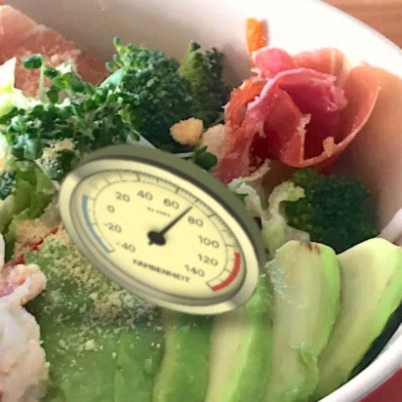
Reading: {"value": 70, "unit": "°F"}
